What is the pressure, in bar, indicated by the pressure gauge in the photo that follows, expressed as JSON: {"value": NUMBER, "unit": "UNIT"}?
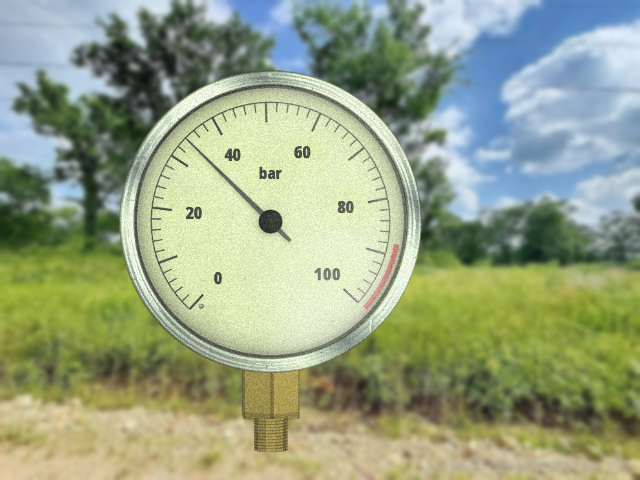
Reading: {"value": 34, "unit": "bar"}
